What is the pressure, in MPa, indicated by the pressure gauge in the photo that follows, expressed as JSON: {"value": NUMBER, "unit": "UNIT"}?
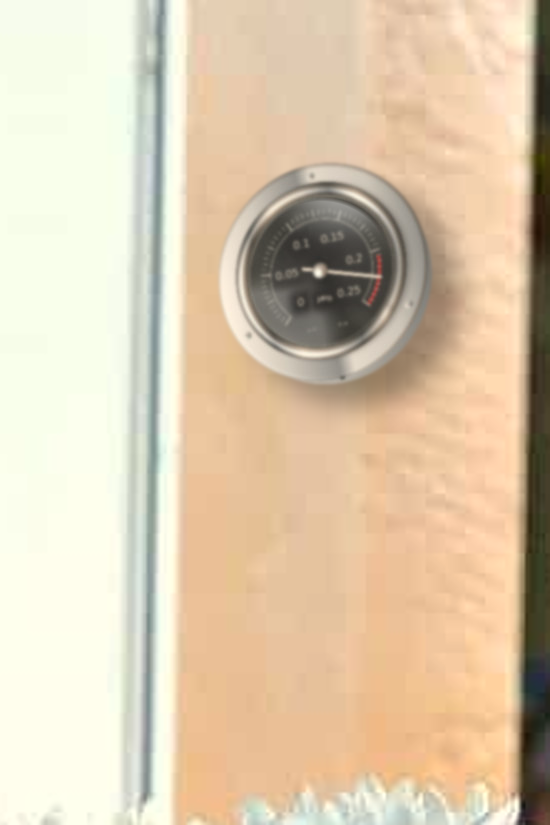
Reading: {"value": 0.225, "unit": "MPa"}
